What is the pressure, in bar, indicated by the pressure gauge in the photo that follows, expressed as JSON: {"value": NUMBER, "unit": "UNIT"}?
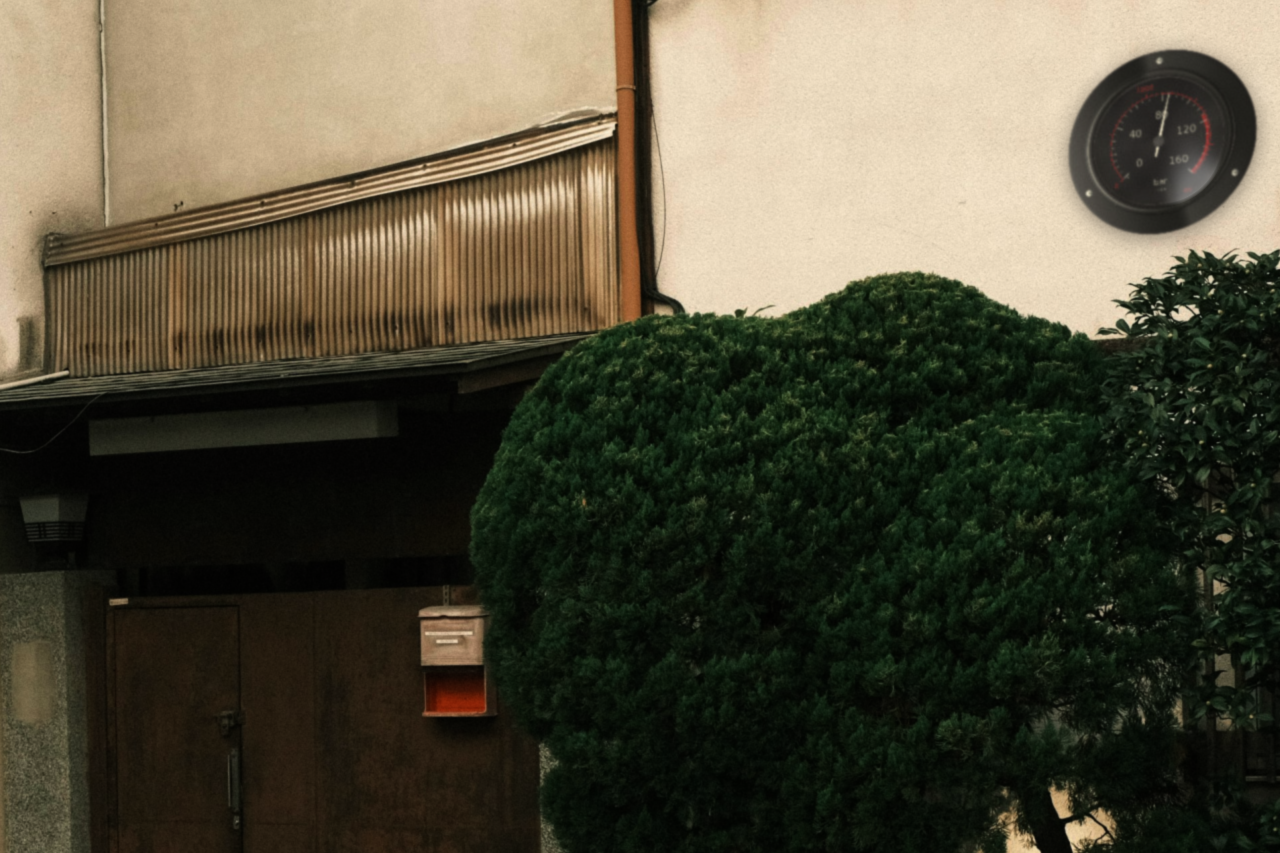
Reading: {"value": 85, "unit": "bar"}
